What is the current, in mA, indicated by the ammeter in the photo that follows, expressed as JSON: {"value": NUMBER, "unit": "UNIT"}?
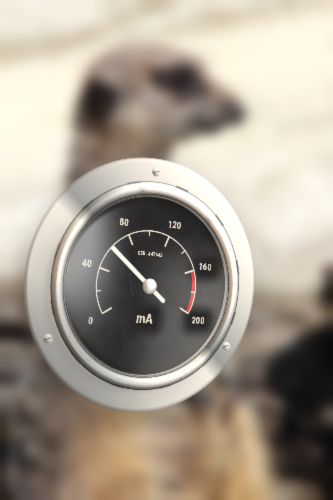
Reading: {"value": 60, "unit": "mA"}
